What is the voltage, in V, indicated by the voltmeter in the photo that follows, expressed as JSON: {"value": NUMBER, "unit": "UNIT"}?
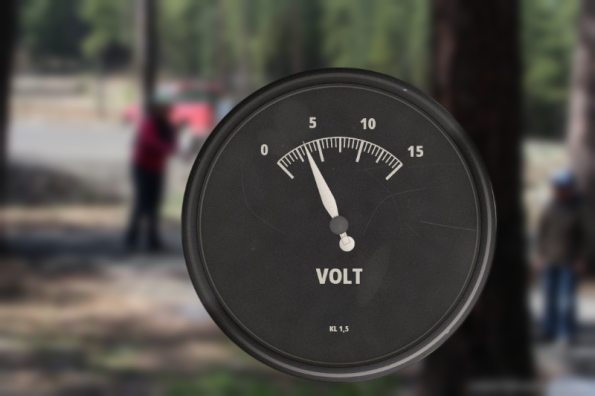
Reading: {"value": 3.5, "unit": "V"}
